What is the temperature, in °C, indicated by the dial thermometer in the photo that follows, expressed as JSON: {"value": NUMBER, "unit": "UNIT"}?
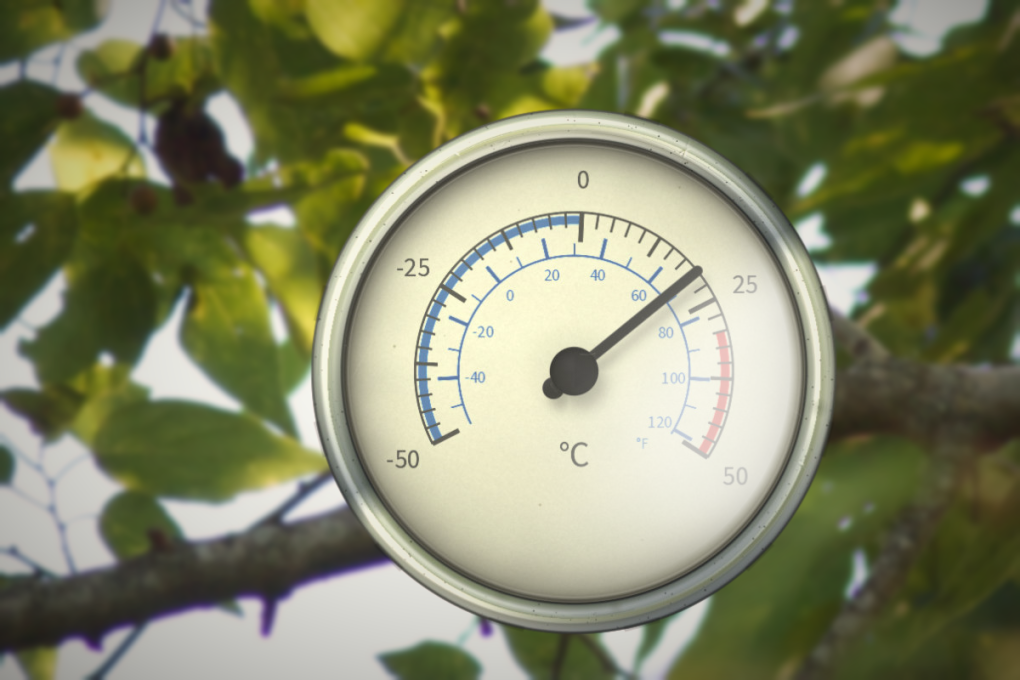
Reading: {"value": 20, "unit": "°C"}
